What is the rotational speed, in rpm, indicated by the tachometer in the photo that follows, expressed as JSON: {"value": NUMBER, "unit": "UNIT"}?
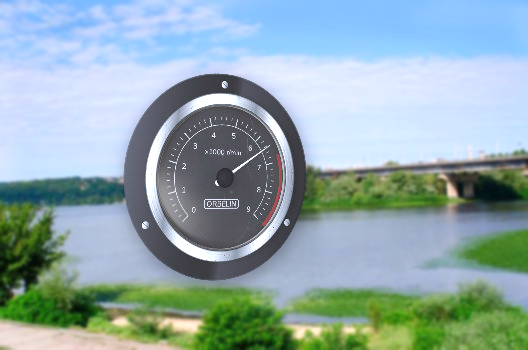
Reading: {"value": 6400, "unit": "rpm"}
